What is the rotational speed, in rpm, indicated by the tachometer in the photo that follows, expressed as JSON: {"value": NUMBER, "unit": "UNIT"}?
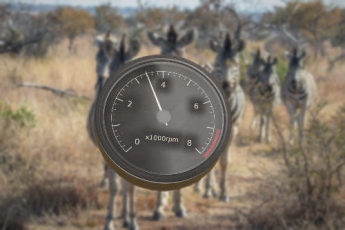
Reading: {"value": 3400, "unit": "rpm"}
